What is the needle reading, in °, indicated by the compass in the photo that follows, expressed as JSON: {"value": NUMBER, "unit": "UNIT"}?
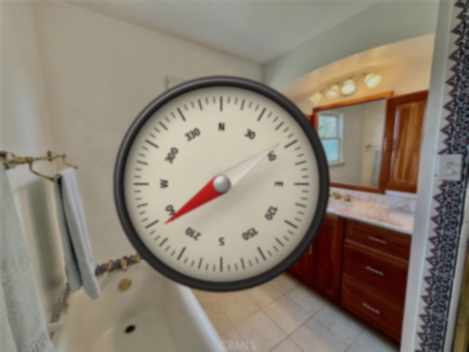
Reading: {"value": 235, "unit": "°"}
